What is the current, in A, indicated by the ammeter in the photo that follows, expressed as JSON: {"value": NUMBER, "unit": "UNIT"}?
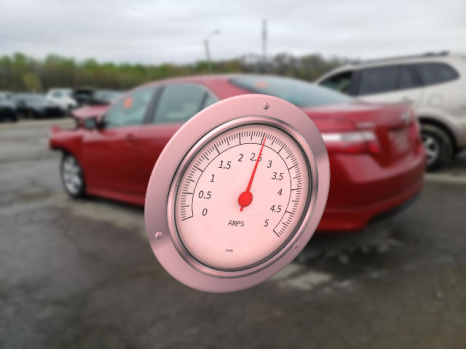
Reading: {"value": 2.5, "unit": "A"}
